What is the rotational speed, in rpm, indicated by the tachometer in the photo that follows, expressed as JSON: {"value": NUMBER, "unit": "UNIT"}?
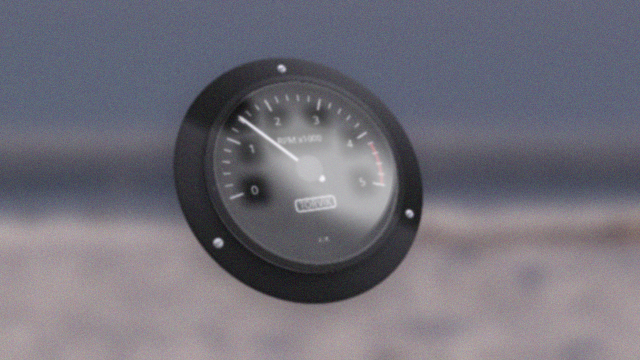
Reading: {"value": 1400, "unit": "rpm"}
